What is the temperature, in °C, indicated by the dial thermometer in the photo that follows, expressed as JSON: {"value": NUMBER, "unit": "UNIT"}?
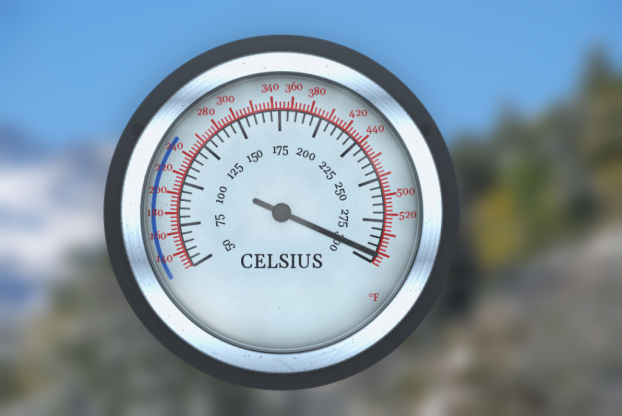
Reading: {"value": 295, "unit": "°C"}
